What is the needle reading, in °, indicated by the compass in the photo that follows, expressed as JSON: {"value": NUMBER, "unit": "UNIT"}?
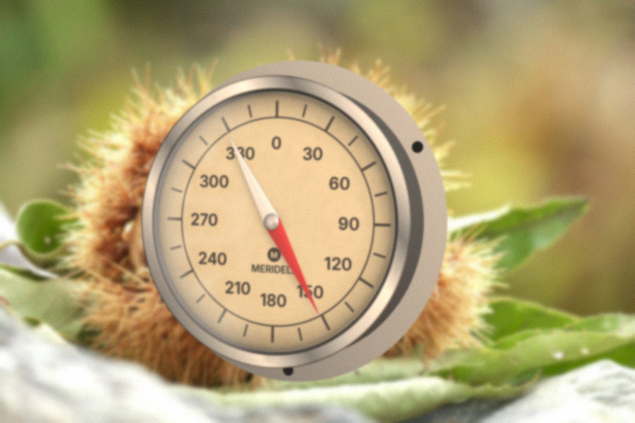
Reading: {"value": 150, "unit": "°"}
